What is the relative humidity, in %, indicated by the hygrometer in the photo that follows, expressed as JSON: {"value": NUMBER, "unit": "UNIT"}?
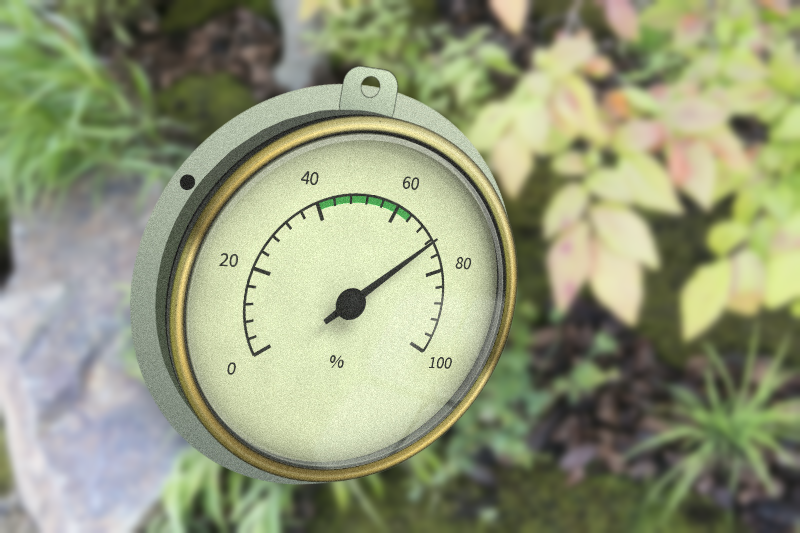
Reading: {"value": 72, "unit": "%"}
